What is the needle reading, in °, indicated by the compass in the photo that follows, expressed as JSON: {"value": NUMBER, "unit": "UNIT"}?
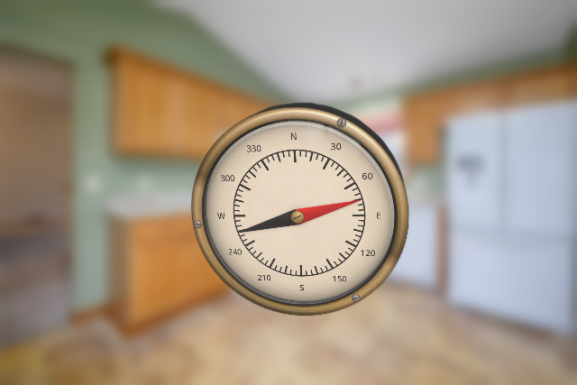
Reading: {"value": 75, "unit": "°"}
